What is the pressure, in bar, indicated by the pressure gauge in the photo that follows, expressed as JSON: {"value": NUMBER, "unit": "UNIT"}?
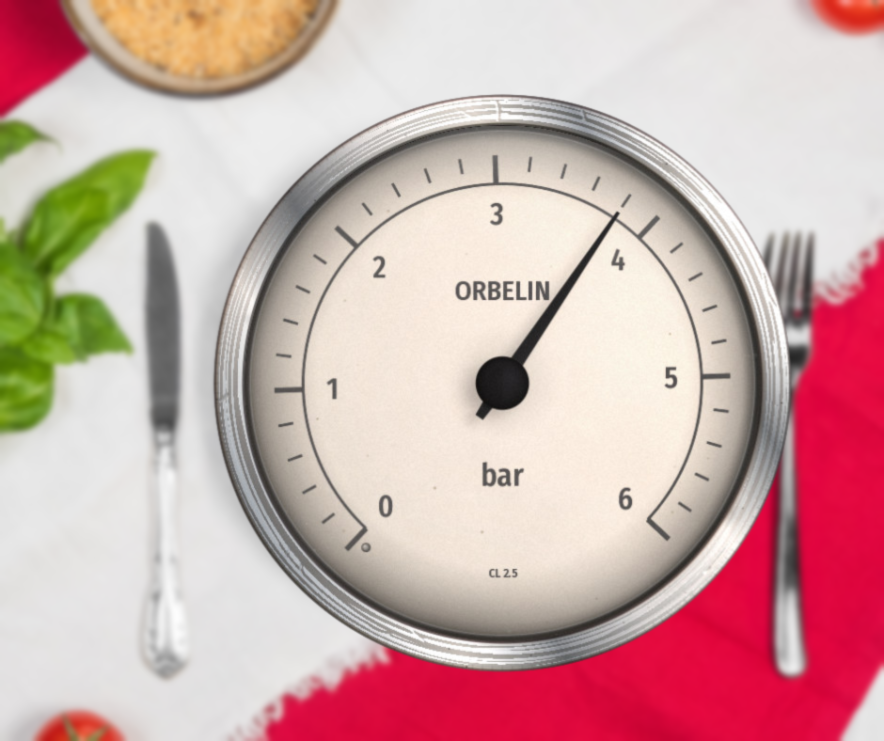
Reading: {"value": 3.8, "unit": "bar"}
